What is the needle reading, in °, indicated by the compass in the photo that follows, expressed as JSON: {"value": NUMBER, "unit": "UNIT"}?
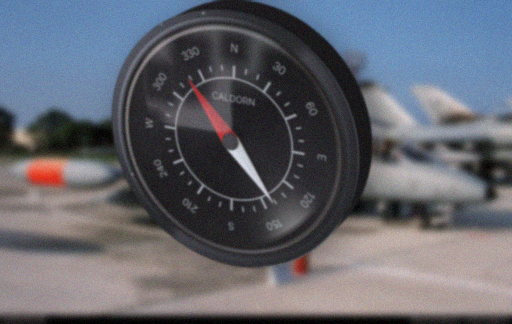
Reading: {"value": 320, "unit": "°"}
